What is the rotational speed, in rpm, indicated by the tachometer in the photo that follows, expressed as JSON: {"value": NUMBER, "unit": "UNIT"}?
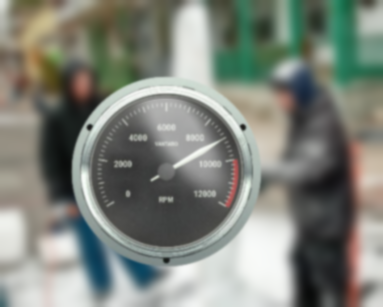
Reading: {"value": 9000, "unit": "rpm"}
